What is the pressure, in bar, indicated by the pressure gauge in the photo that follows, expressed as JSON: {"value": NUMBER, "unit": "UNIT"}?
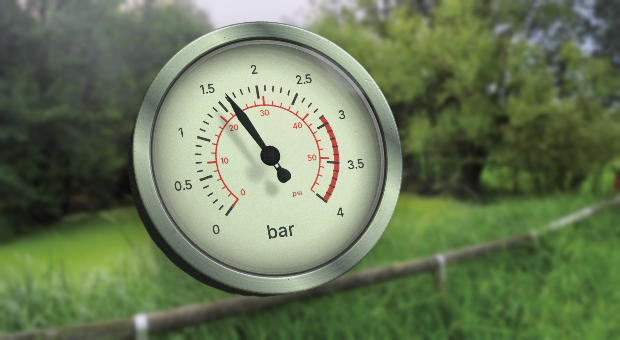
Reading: {"value": 1.6, "unit": "bar"}
